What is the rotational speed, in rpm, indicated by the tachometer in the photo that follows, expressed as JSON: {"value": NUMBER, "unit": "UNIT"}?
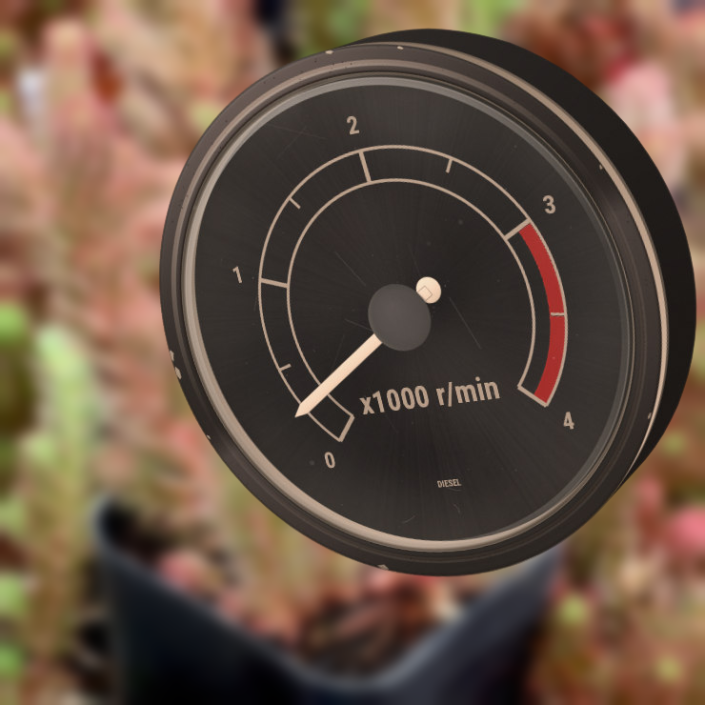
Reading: {"value": 250, "unit": "rpm"}
